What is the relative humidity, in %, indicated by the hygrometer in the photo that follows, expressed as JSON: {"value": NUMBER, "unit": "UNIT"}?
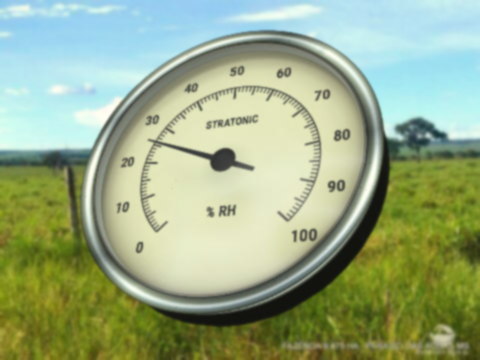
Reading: {"value": 25, "unit": "%"}
